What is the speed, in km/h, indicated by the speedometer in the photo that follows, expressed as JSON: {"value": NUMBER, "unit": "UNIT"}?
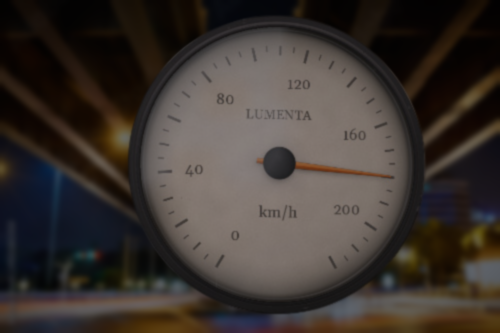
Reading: {"value": 180, "unit": "km/h"}
